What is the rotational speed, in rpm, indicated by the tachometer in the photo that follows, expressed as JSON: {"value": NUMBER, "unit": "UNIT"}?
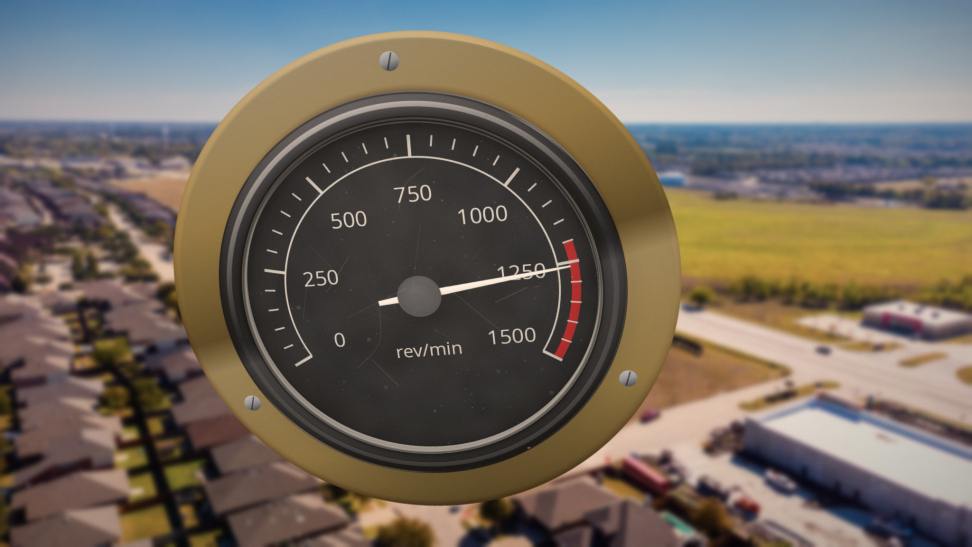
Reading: {"value": 1250, "unit": "rpm"}
